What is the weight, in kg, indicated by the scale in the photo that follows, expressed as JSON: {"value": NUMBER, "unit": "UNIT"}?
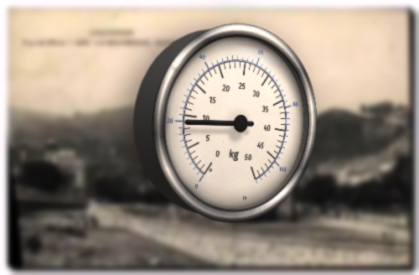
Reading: {"value": 9, "unit": "kg"}
